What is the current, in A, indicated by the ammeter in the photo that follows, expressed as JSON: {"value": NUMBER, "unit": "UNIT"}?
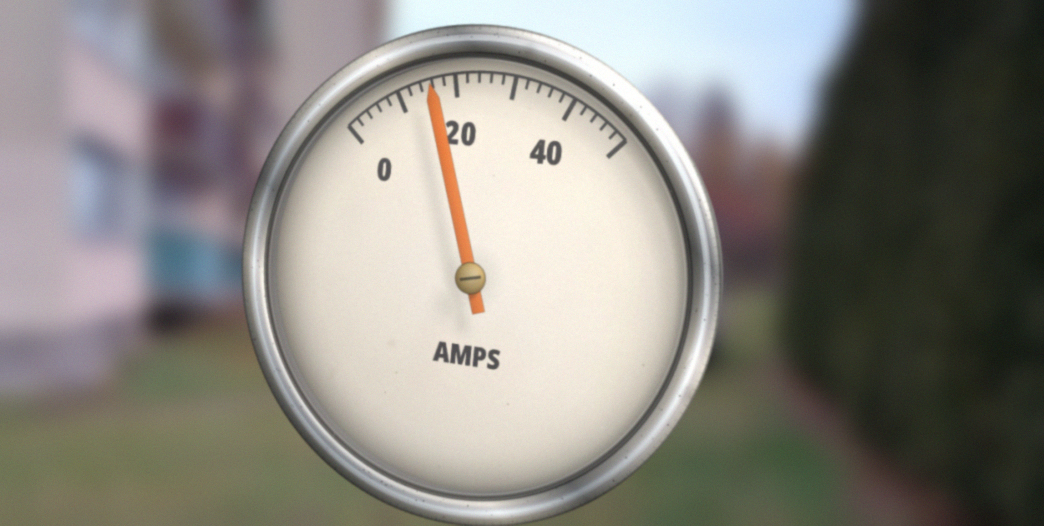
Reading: {"value": 16, "unit": "A"}
